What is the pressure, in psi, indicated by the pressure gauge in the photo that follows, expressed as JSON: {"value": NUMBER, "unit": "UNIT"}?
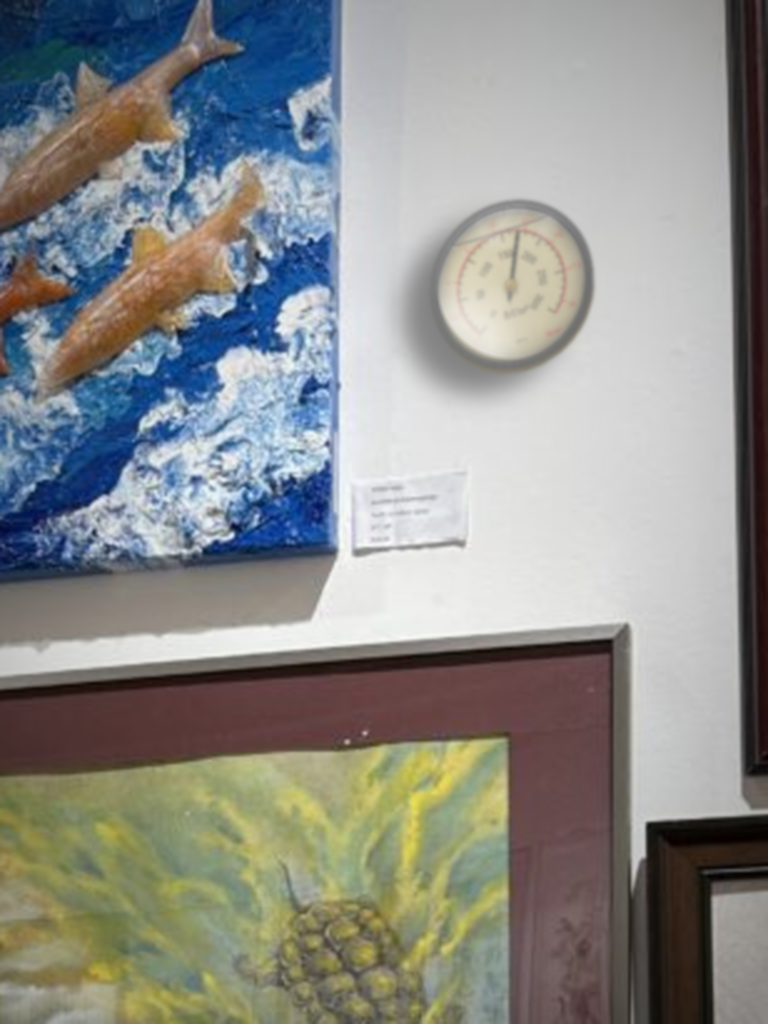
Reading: {"value": 170, "unit": "psi"}
